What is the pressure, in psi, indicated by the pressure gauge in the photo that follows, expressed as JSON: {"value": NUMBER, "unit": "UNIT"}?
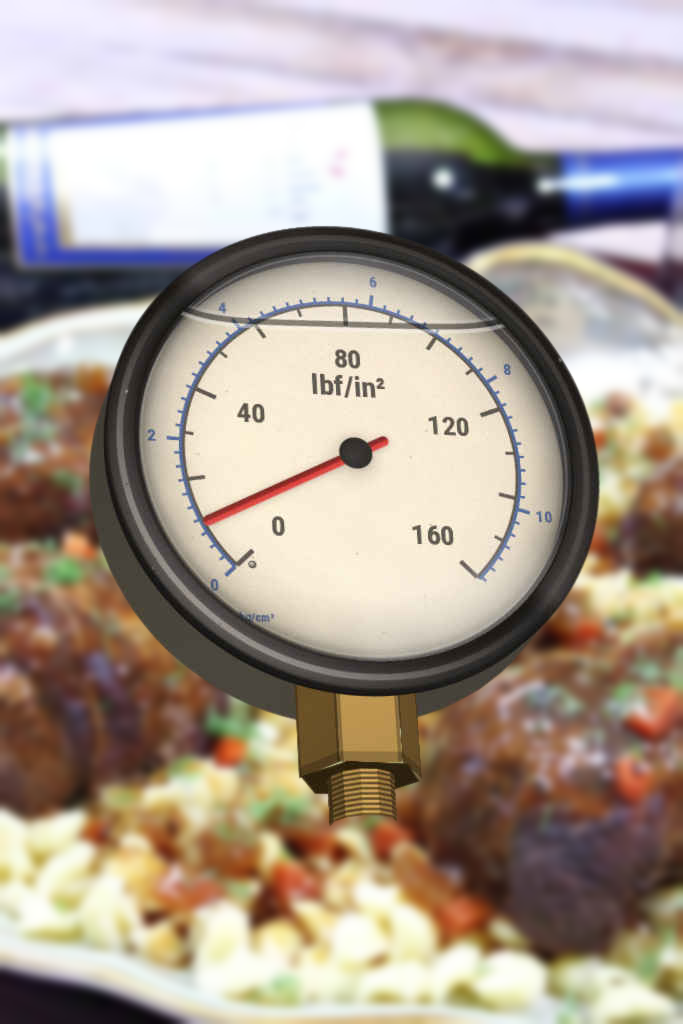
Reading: {"value": 10, "unit": "psi"}
